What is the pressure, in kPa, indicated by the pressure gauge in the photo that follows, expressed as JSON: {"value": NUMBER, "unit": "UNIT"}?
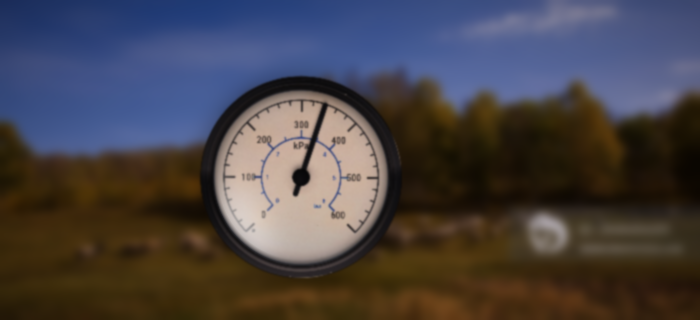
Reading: {"value": 340, "unit": "kPa"}
